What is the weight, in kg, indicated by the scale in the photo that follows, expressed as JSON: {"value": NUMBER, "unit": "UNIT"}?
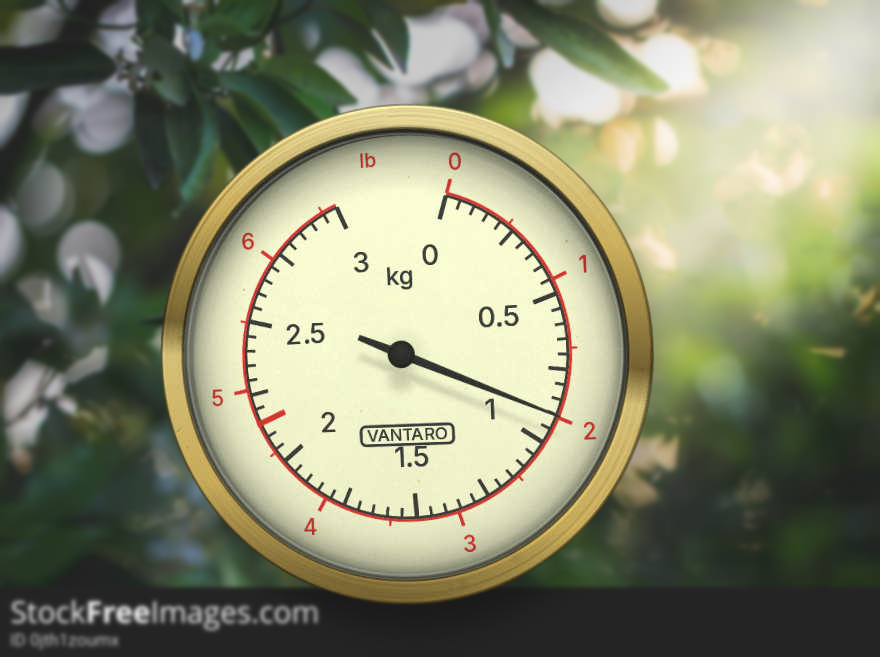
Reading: {"value": 0.9, "unit": "kg"}
